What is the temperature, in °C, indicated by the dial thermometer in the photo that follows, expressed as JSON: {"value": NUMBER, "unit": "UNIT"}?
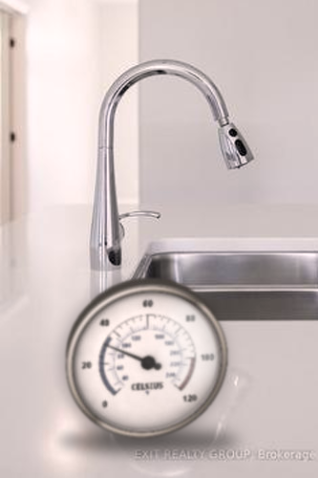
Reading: {"value": 32, "unit": "°C"}
